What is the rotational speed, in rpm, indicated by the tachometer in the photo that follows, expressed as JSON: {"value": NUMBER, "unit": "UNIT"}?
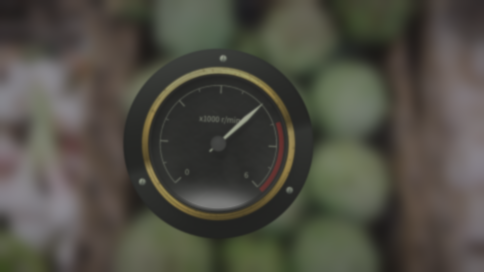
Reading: {"value": 4000, "unit": "rpm"}
